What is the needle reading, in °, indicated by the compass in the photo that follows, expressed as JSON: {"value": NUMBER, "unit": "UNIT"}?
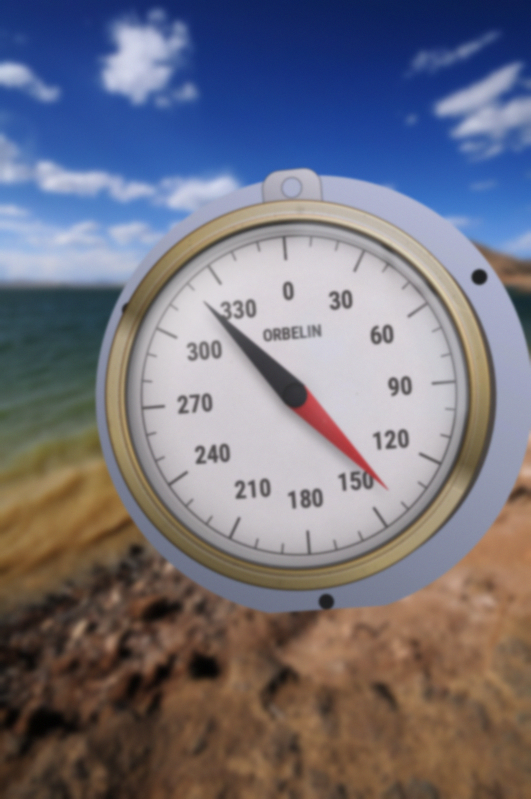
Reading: {"value": 140, "unit": "°"}
